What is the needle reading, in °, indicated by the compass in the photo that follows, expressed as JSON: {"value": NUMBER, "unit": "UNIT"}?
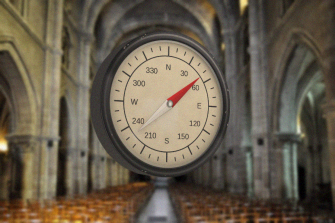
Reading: {"value": 50, "unit": "°"}
